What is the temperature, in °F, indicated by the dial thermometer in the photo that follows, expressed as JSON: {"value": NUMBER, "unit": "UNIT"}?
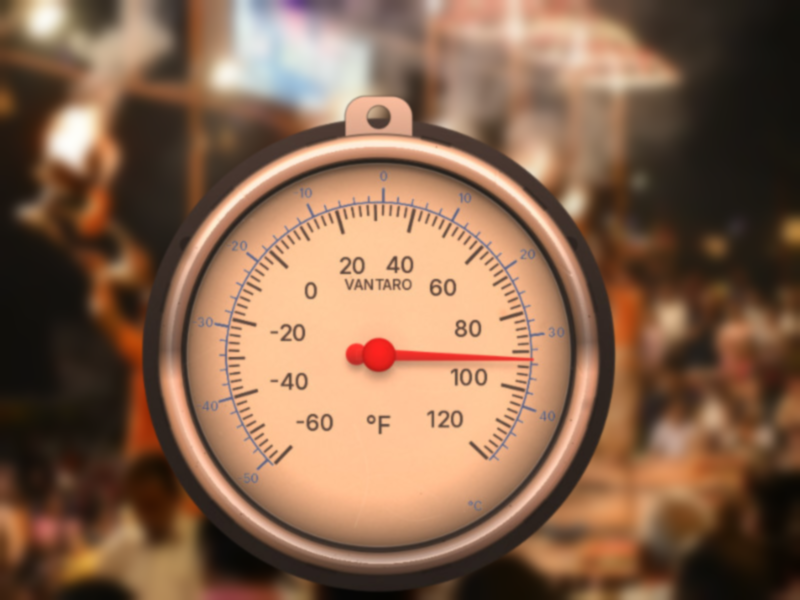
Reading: {"value": 92, "unit": "°F"}
